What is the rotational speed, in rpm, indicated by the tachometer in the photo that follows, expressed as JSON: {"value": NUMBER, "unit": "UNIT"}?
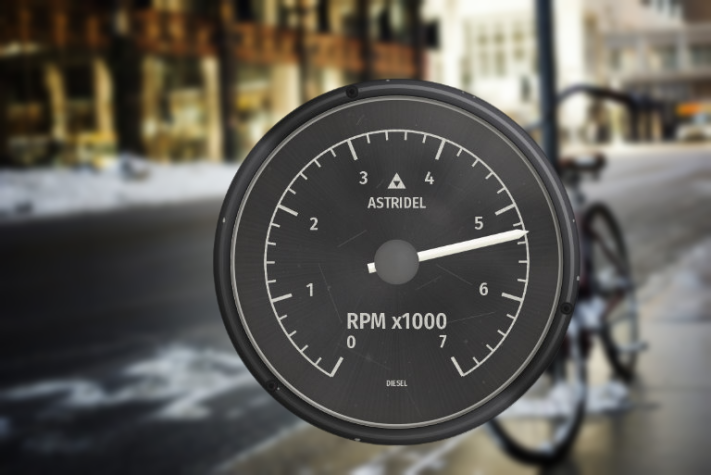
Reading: {"value": 5300, "unit": "rpm"}
